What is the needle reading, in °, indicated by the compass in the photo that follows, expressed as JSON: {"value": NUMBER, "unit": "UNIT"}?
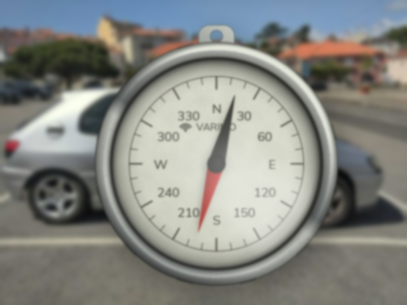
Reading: {"value": 195, "unit": "°"}
